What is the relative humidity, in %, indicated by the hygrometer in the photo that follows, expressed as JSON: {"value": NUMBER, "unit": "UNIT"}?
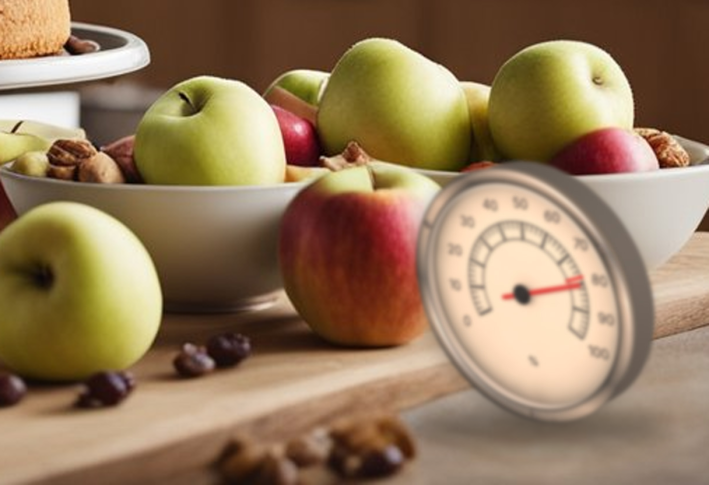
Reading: {"value": 80, "unit": "%"}
